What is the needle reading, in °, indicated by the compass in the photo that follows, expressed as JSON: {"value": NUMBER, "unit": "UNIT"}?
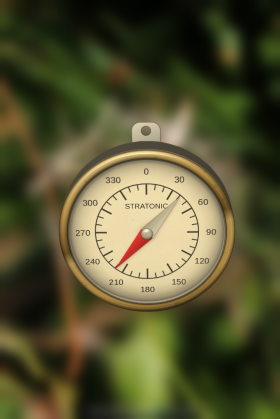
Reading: {"value": 220, "unit": "°"}
